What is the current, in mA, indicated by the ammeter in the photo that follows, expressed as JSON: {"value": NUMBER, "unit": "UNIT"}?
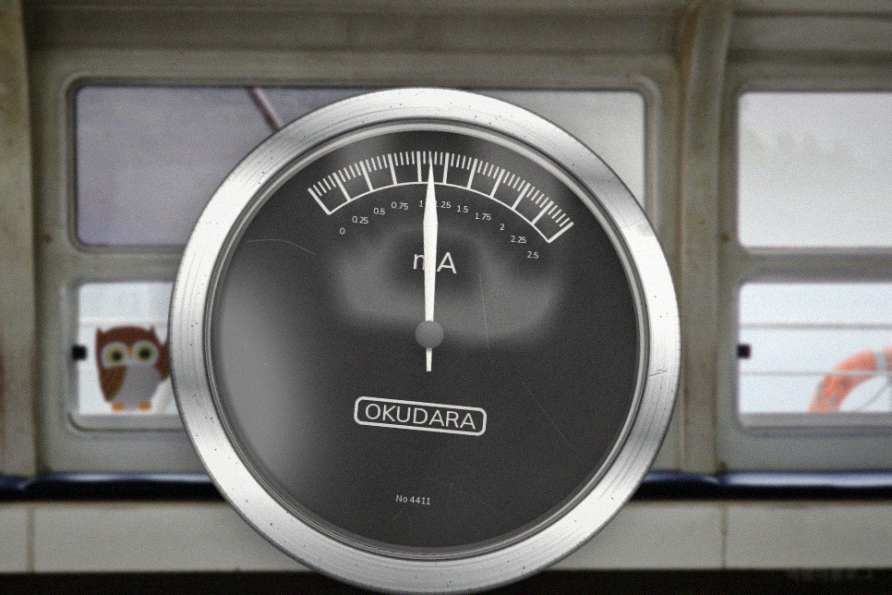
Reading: {"value": 1.1, "unit": "mA"}
